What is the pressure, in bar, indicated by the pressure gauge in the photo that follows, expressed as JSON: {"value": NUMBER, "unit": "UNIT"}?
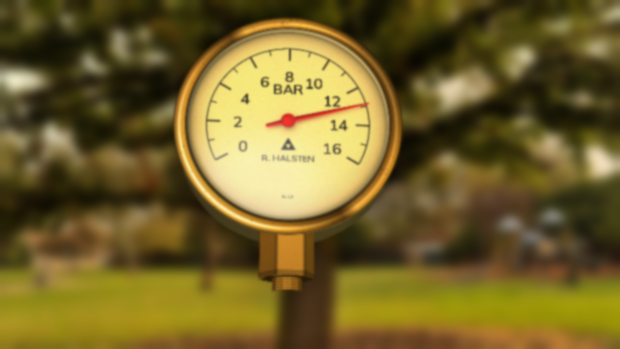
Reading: {"value": 13, "unit": "bar"}
